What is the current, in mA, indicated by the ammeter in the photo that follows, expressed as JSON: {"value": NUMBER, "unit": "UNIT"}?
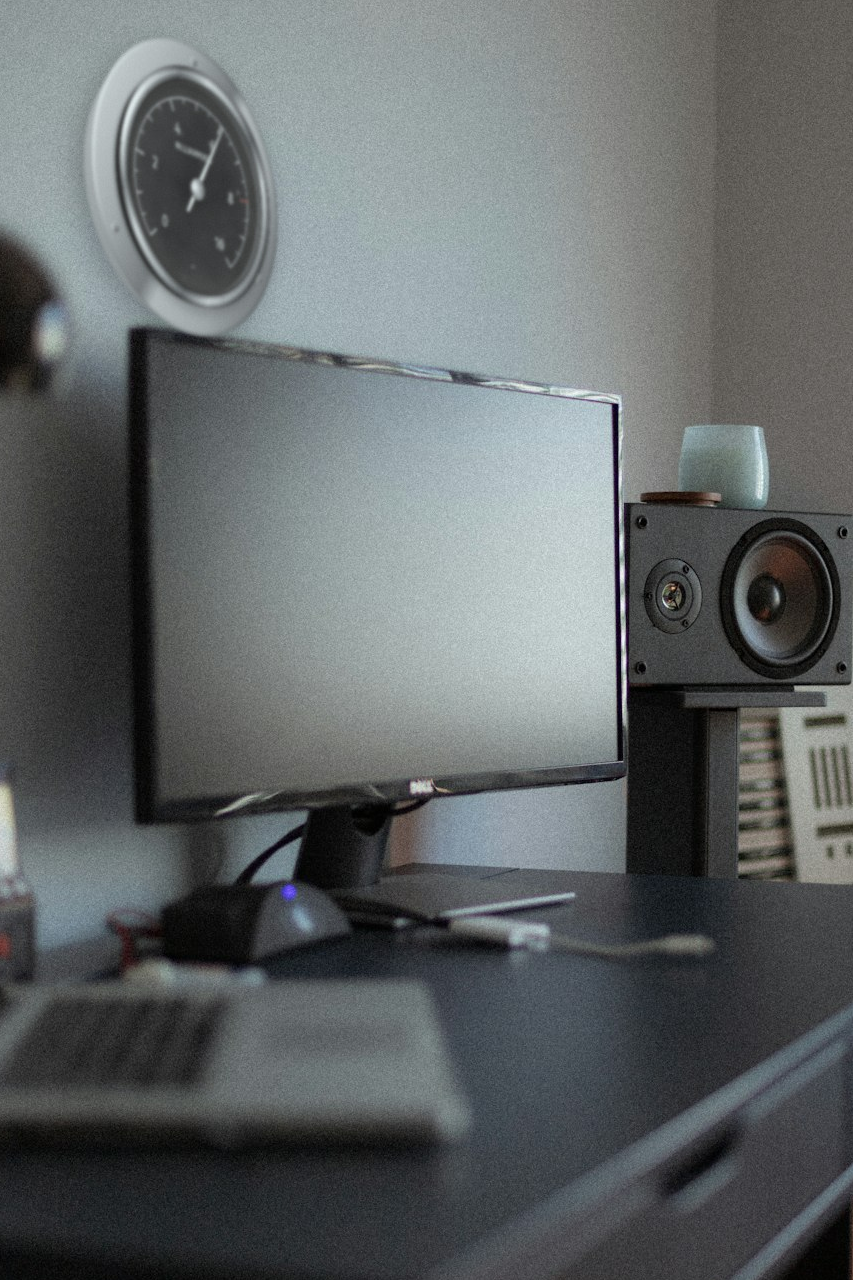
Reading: {"value": 6, "unit": "mA"}
